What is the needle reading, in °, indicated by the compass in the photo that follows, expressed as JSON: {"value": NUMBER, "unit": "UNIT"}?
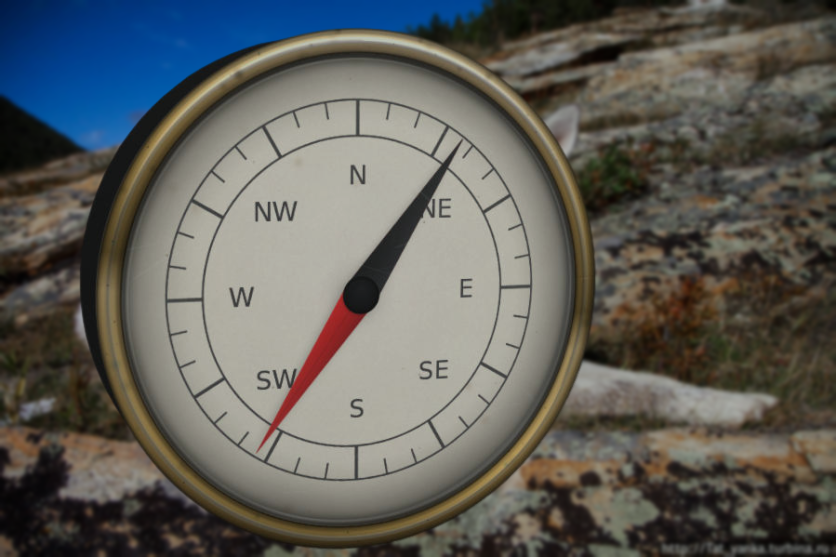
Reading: {"value": 215, "unit": "°"}
